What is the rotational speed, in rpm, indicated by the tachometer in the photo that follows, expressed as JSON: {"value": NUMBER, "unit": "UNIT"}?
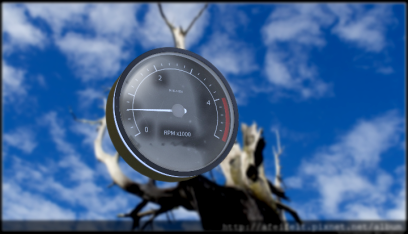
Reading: {"value": 600, "unit": "rpm"}
